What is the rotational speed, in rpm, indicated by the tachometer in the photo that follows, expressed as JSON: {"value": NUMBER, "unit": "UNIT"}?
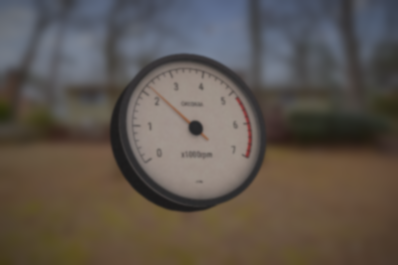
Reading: {"value": 2200, "unit": "rpm"}
